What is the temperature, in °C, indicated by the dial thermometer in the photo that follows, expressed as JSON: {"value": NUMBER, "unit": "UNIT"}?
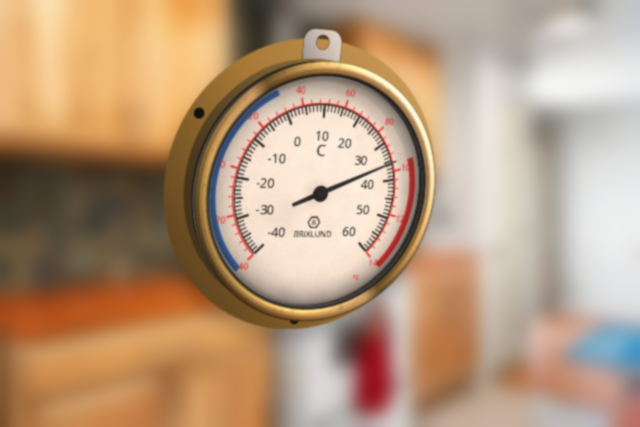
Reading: {"value": 35, "unit": "°C"}
